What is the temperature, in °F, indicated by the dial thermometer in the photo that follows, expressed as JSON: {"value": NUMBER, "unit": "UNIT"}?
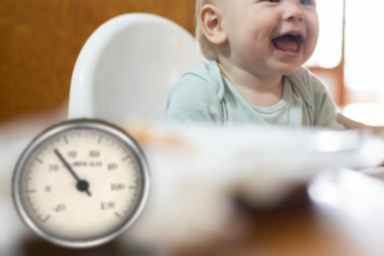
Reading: {"value": 32, "unit": "°F"}
